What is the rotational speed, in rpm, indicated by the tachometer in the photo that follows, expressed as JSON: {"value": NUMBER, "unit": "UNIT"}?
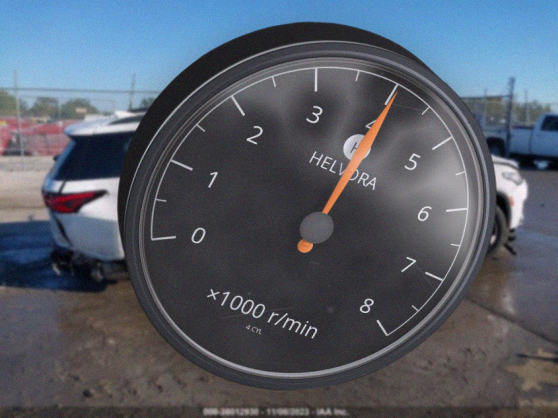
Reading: {"value": 4000, "unit": "rpm"}
